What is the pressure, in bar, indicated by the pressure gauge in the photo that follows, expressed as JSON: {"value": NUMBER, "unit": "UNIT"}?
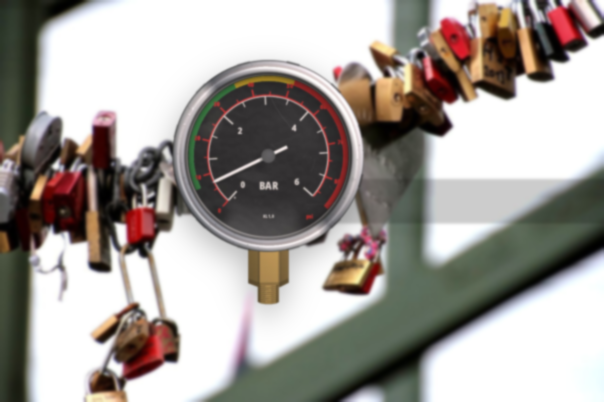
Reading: {"value": 0.5, "unit": "bar"}
